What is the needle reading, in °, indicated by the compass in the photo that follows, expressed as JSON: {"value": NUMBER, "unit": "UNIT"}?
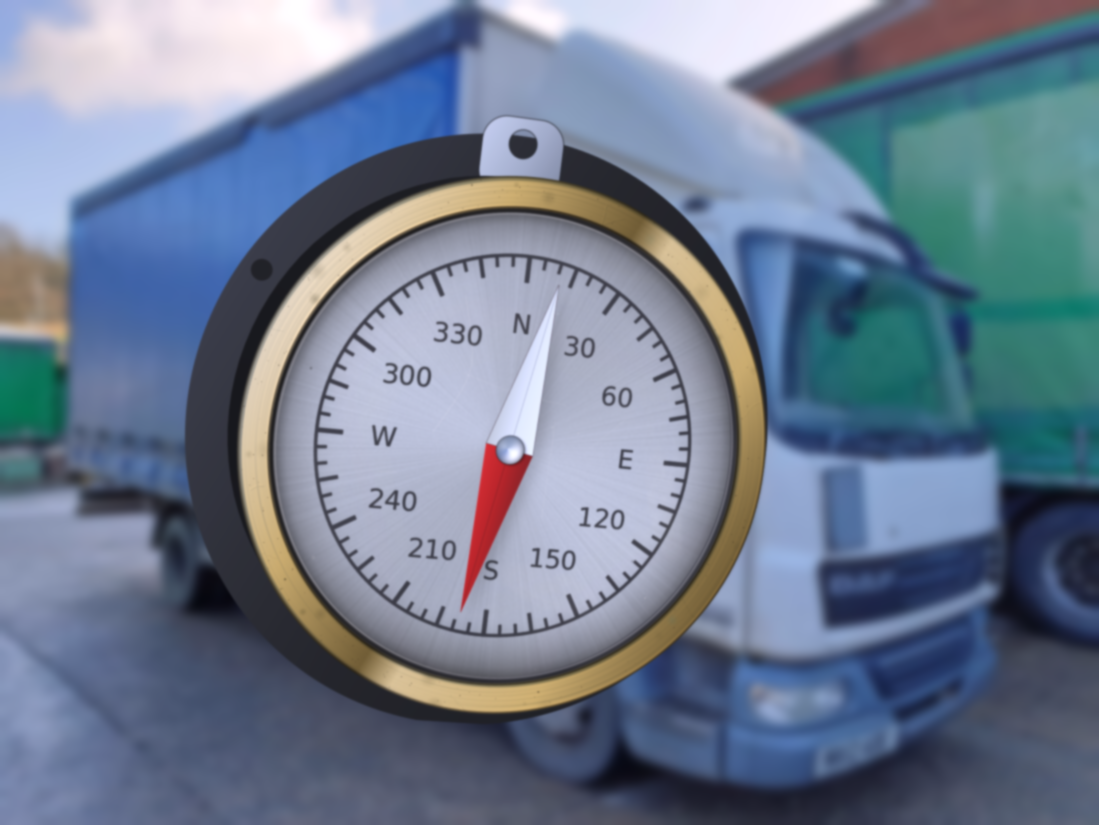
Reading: {"value": 190, "unit": "°"}
